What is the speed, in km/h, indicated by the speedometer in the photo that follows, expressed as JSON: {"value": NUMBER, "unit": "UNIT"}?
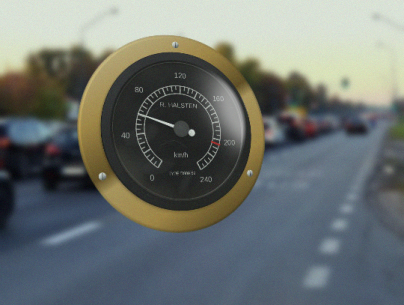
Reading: {"value": 60, "unit": "km/h"}
